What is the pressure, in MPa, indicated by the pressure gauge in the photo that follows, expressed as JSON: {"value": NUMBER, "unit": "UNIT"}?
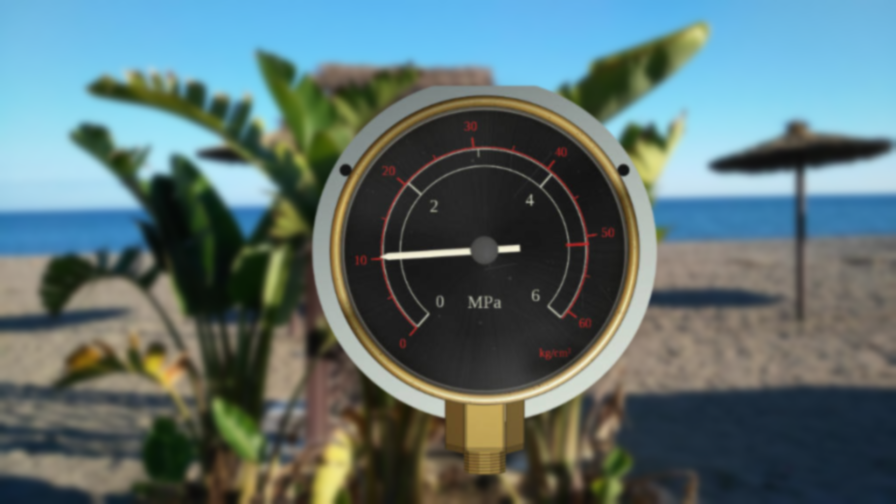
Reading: {"value": 1, "unit": "MPa"}
